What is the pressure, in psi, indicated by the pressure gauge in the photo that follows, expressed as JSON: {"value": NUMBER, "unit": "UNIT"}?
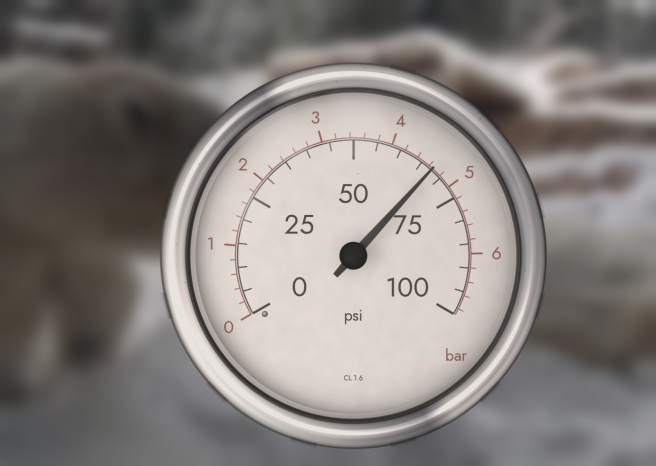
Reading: {"value": 67.5, "unit": "psi"}
